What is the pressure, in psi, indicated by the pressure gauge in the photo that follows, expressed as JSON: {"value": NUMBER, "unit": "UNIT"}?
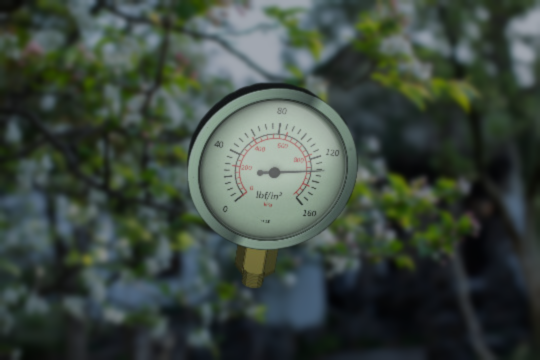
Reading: {"value": 130, "unit": "psi"}
